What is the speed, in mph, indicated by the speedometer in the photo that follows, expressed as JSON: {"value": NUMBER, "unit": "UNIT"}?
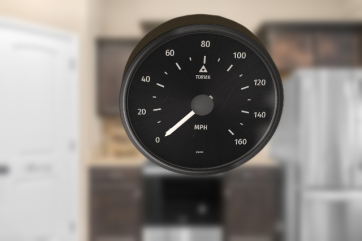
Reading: {"value": 0, "unit": "mph"}
